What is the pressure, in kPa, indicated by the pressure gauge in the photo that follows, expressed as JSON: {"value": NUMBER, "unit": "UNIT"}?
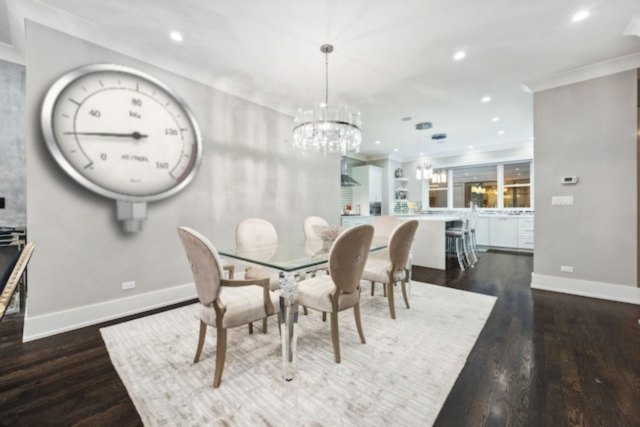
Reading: {"value": 20, "unit": "kPa"}
